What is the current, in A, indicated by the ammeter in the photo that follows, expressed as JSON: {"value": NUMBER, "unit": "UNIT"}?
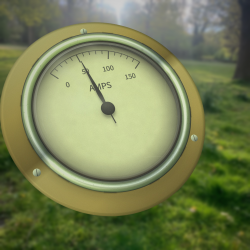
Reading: {"value": 50, "unit": "A"}
